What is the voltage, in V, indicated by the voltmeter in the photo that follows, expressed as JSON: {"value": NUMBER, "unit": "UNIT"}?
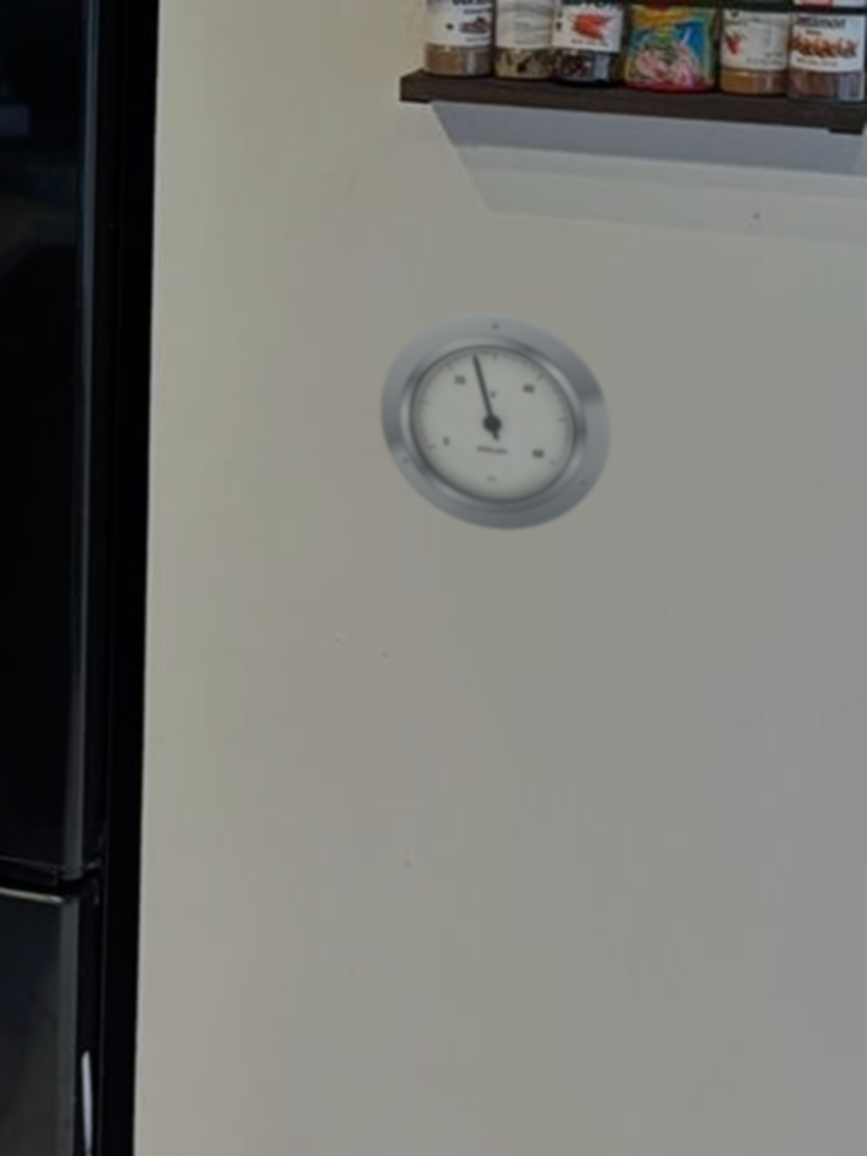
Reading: {"value": 26, "unit": "V"}
